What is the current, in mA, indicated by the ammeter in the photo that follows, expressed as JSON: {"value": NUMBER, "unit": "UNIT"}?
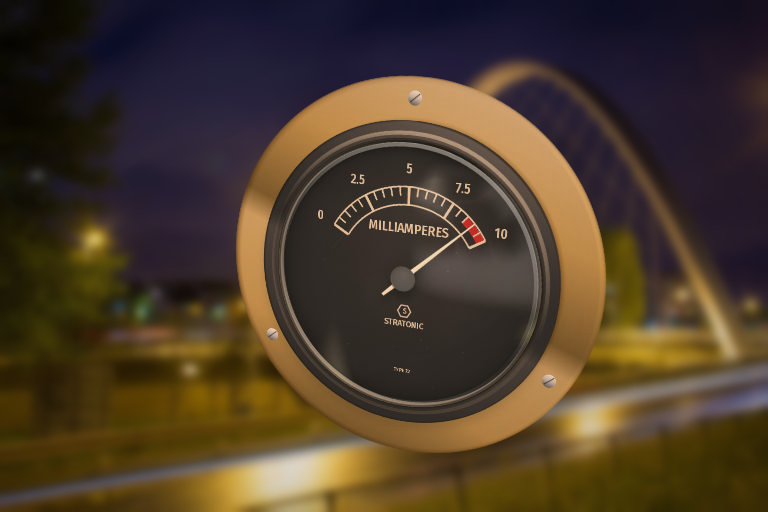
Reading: {"value": 9, "unit": "mA"}
